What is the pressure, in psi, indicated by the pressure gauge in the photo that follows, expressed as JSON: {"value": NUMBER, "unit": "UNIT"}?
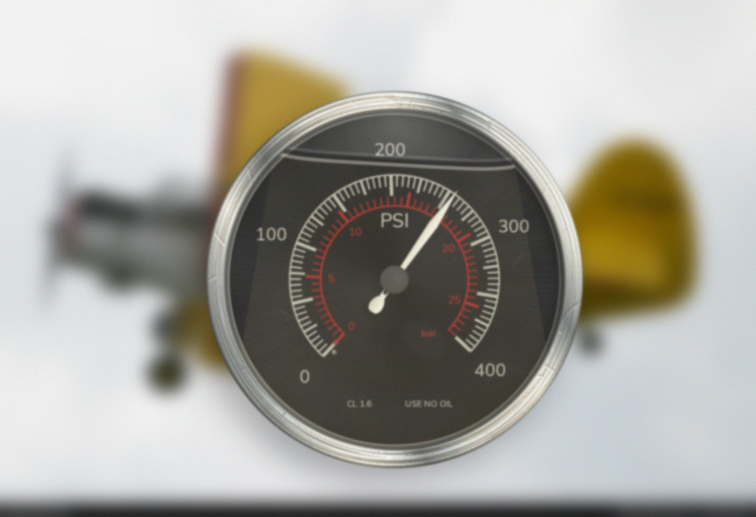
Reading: {"value": 255, "unit": "psi"}
